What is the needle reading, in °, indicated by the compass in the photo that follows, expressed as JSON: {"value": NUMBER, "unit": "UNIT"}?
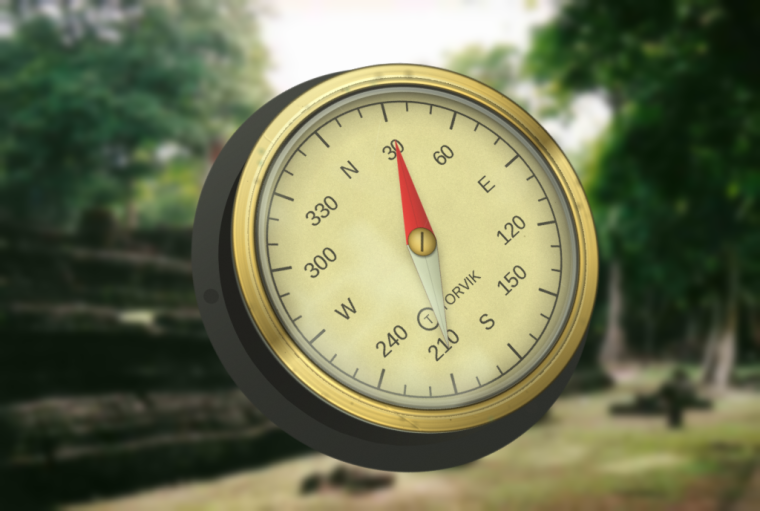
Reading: {"value": 30, "unit": "°"}
